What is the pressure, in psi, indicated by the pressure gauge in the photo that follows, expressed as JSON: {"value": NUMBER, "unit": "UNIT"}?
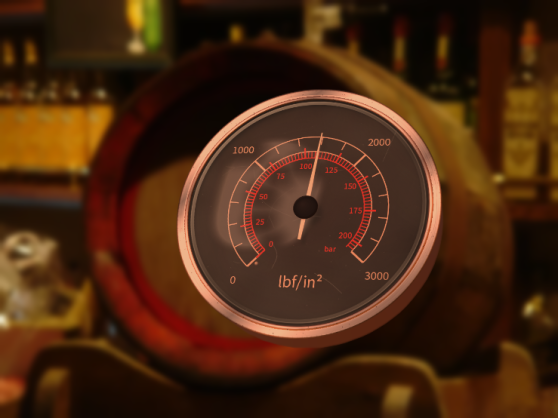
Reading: {"value": 1600, "unit": "psi"}
